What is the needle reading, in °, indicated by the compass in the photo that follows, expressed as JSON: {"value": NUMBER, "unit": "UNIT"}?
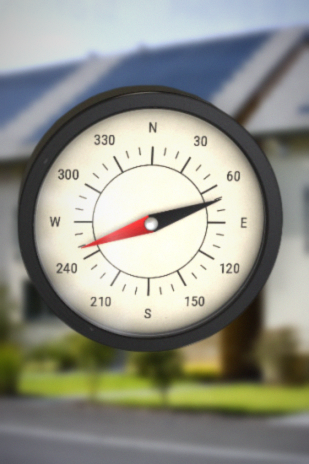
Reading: {"value": 250, "unit": "°"}
